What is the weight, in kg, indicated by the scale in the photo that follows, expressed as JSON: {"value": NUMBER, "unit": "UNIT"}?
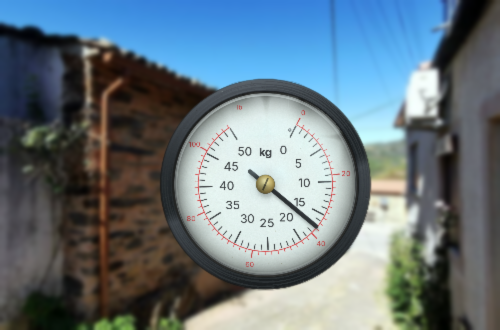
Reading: {"value": 17, "unit": "kg"}
